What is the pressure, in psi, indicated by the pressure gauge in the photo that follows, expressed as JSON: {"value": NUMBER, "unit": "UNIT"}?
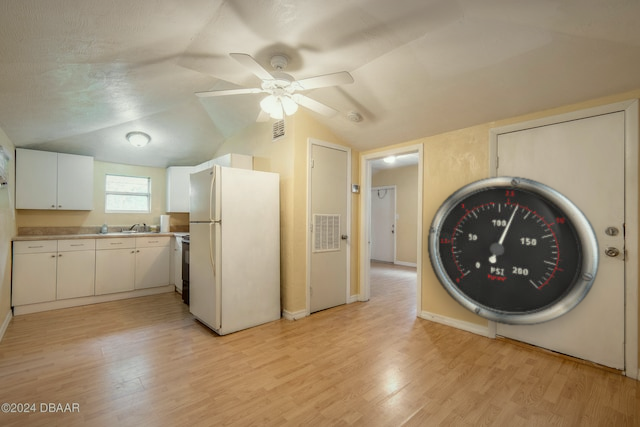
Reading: {"value": 115, "unit": "psi"}
